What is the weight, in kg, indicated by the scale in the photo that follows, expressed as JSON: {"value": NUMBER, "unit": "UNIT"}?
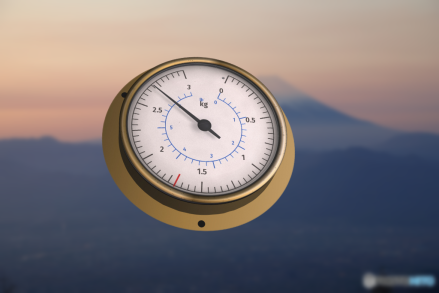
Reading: {"value": 2.7, "unit": "kg"}
